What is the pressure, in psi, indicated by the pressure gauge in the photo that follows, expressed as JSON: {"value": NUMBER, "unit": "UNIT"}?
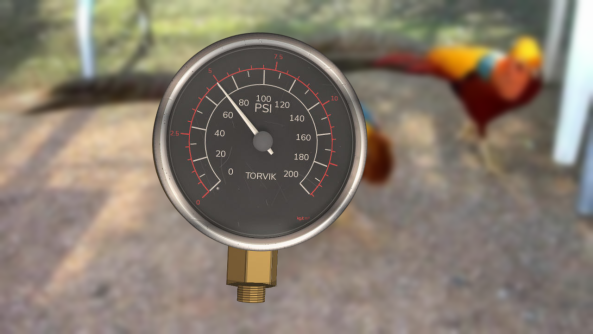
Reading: {"value": 70, "unit": "psi"}
